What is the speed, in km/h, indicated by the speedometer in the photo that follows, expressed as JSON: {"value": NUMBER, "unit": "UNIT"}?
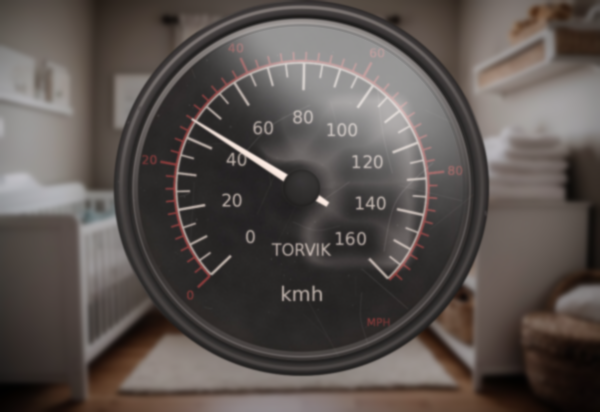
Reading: {"value": 45, "unit": "km/h"}
